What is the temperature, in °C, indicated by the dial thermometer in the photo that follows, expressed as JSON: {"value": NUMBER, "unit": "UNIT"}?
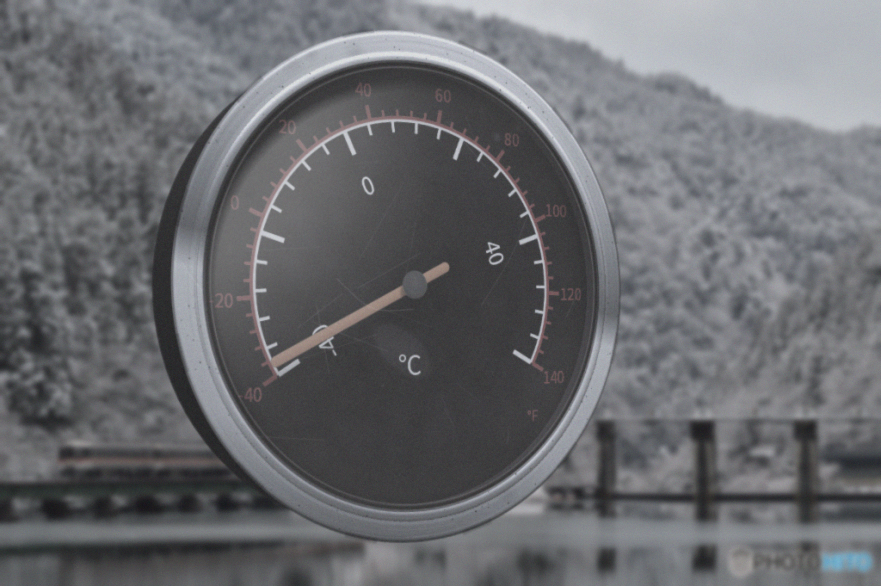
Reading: {"value": -38, "unit": "°C"}
